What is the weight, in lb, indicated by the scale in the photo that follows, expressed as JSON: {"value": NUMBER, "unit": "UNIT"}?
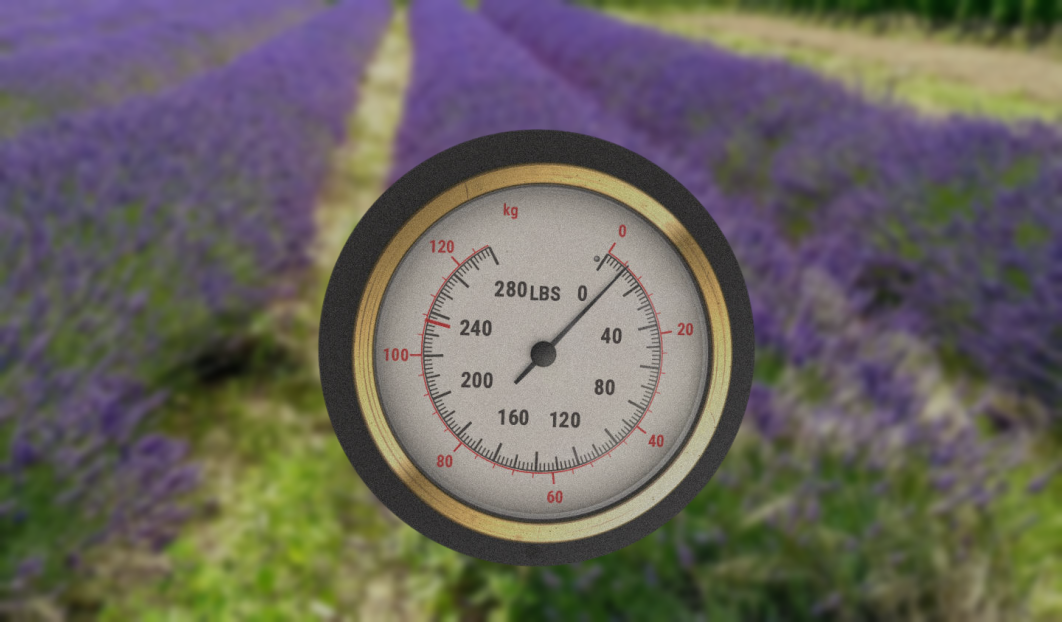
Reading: {"value": 10, "unit": "lb"}
